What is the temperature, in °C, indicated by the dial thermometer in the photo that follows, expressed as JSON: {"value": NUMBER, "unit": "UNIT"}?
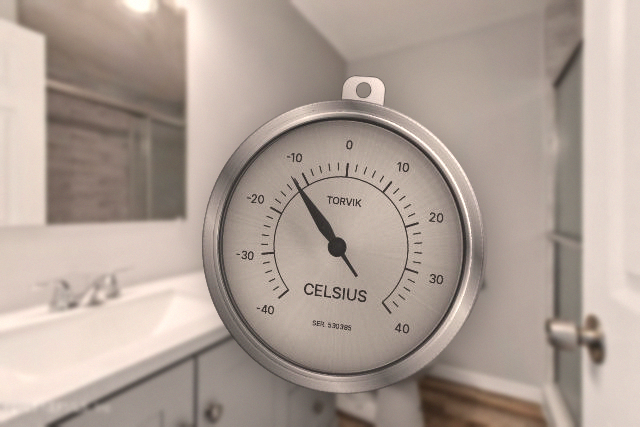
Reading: {"value": -12, "unit": "°C"}
